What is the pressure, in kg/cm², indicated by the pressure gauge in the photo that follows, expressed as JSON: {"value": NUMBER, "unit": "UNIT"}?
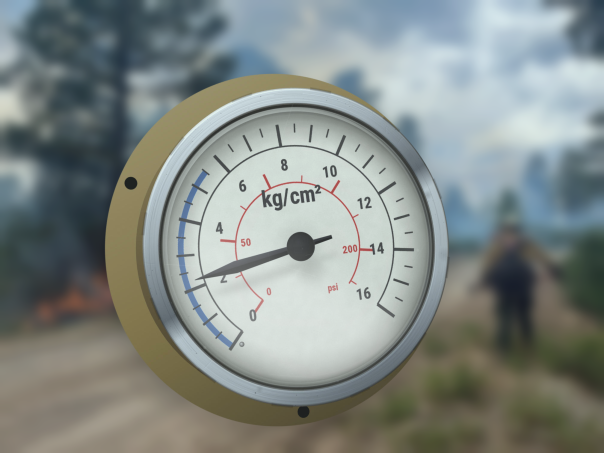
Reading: {"value": 2.25, "unit": "kg/cm²"}
